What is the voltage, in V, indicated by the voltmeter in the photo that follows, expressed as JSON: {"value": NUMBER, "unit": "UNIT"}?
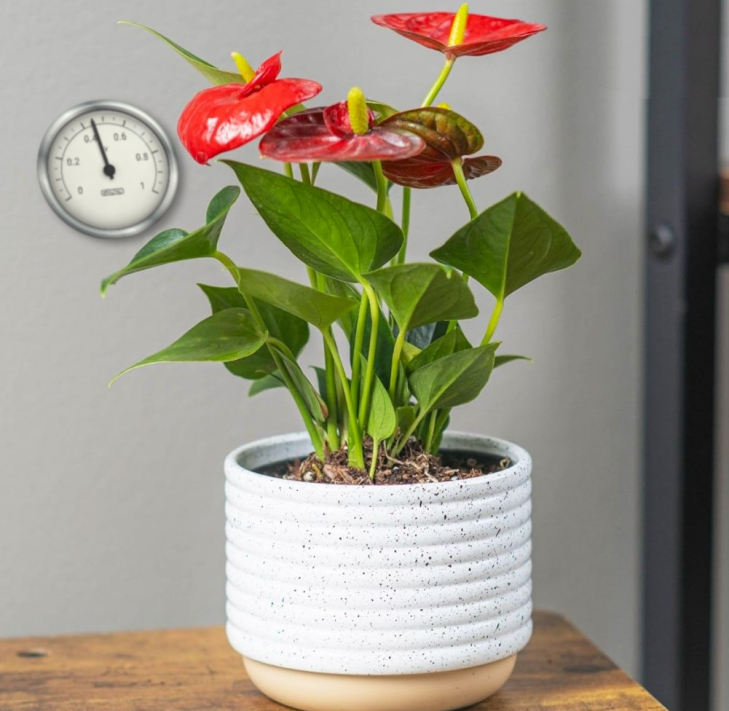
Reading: {"value": 0.45, "unit": "V"}
